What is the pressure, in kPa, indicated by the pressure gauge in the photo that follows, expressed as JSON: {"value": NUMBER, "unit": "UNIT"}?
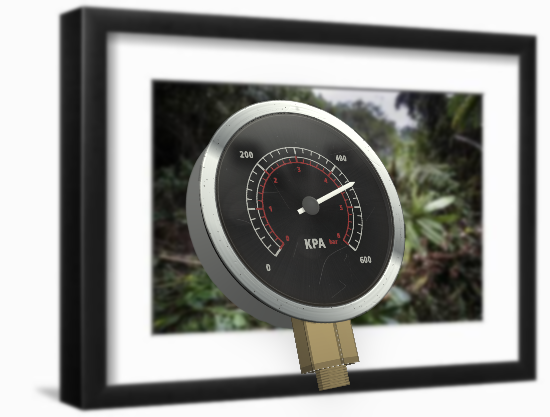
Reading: {"value": 450, "unit": "kPa"}
